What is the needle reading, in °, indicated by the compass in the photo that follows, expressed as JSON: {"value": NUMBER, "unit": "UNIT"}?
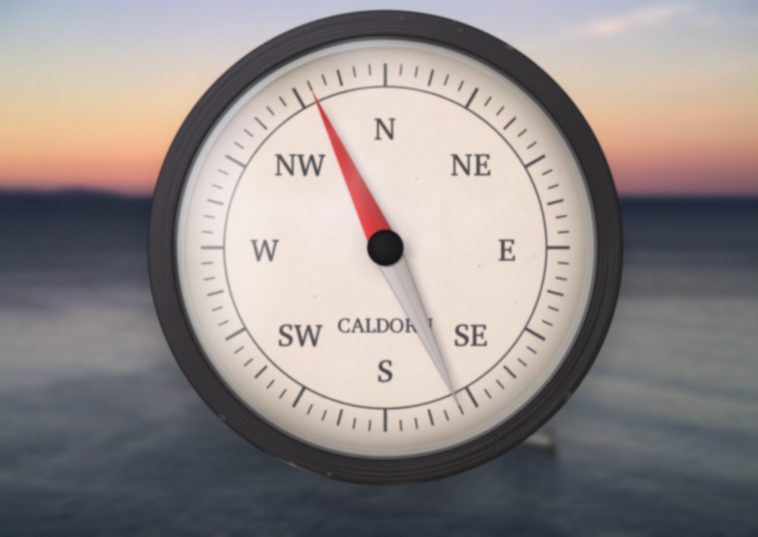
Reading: {"value": 335, "unit": "°"}
